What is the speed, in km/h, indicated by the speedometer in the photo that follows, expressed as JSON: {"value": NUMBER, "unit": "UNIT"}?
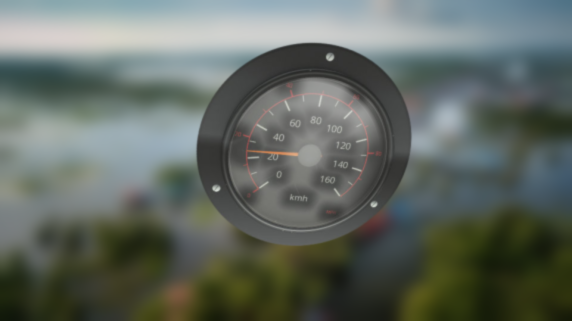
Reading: {"value": 25, "unit": "km/h"}
